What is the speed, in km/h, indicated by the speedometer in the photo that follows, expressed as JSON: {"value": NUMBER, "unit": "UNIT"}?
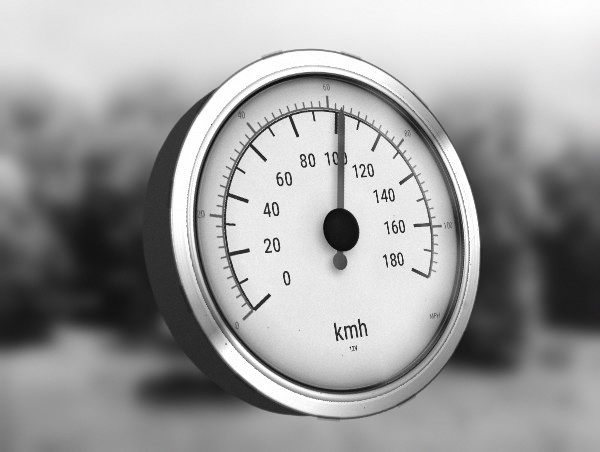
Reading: {"value": 100, "unit": "km/h"}
